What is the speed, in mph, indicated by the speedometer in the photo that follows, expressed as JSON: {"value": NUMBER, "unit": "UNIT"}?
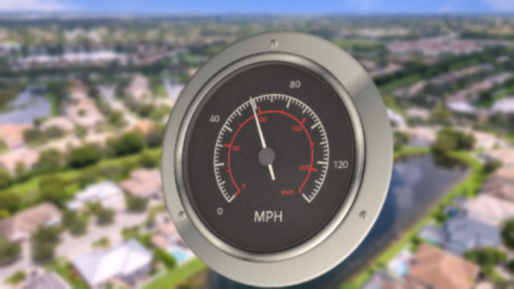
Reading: {"value": 60, "unit": "mph"}
